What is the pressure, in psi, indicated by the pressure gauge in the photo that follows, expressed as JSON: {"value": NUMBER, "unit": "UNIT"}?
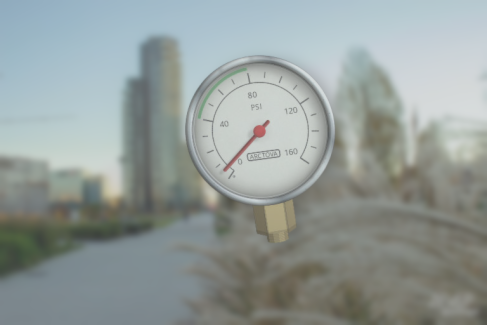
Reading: {"value": 5, "unit": "psi"}
